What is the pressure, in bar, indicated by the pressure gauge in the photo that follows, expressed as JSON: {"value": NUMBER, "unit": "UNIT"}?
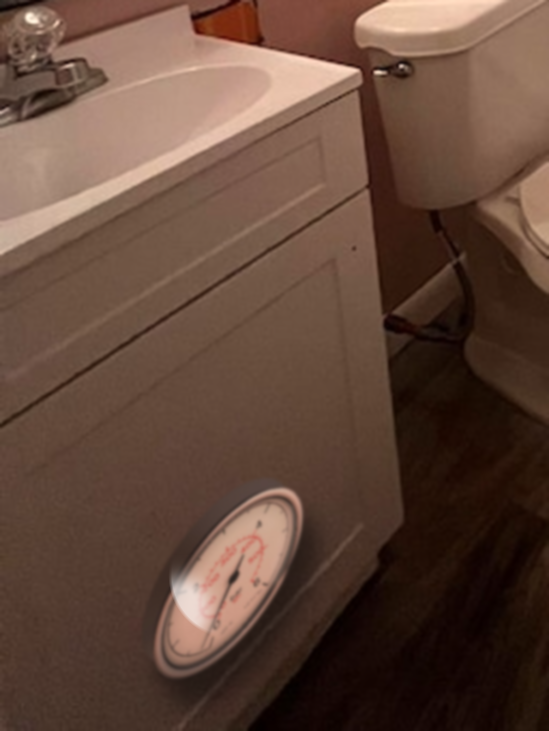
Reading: {"value": 0.25, "unit": "bar"}
